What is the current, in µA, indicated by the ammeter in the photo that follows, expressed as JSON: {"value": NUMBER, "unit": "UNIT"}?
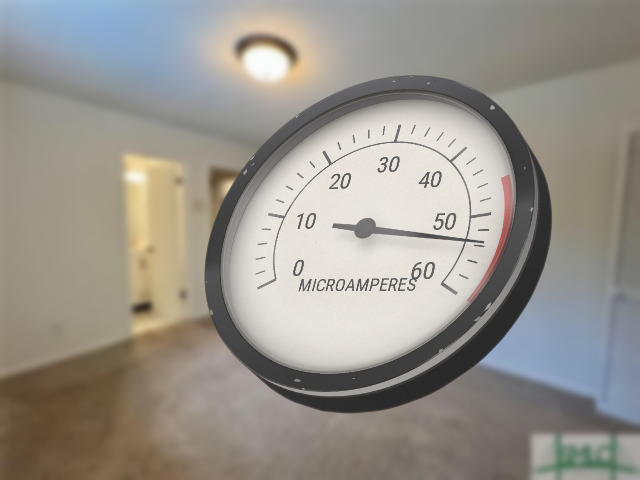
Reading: {"value": 54, "unit": "µA"}
